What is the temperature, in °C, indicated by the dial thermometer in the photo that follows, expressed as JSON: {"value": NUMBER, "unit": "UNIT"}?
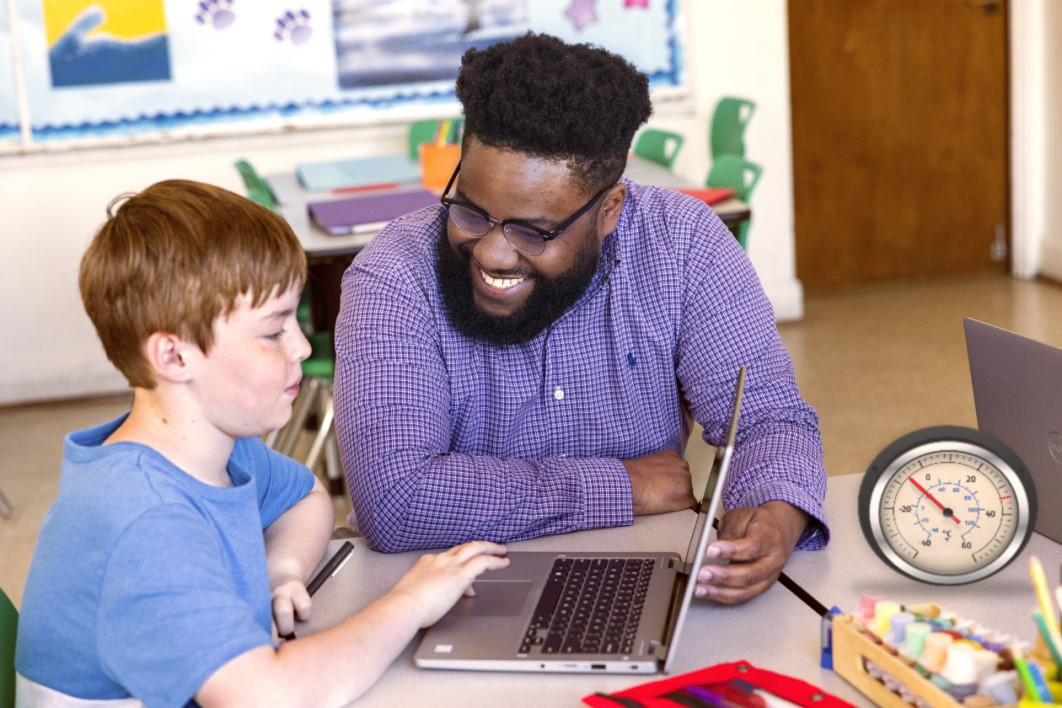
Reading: {"value": -6, "unit": "°C"}
